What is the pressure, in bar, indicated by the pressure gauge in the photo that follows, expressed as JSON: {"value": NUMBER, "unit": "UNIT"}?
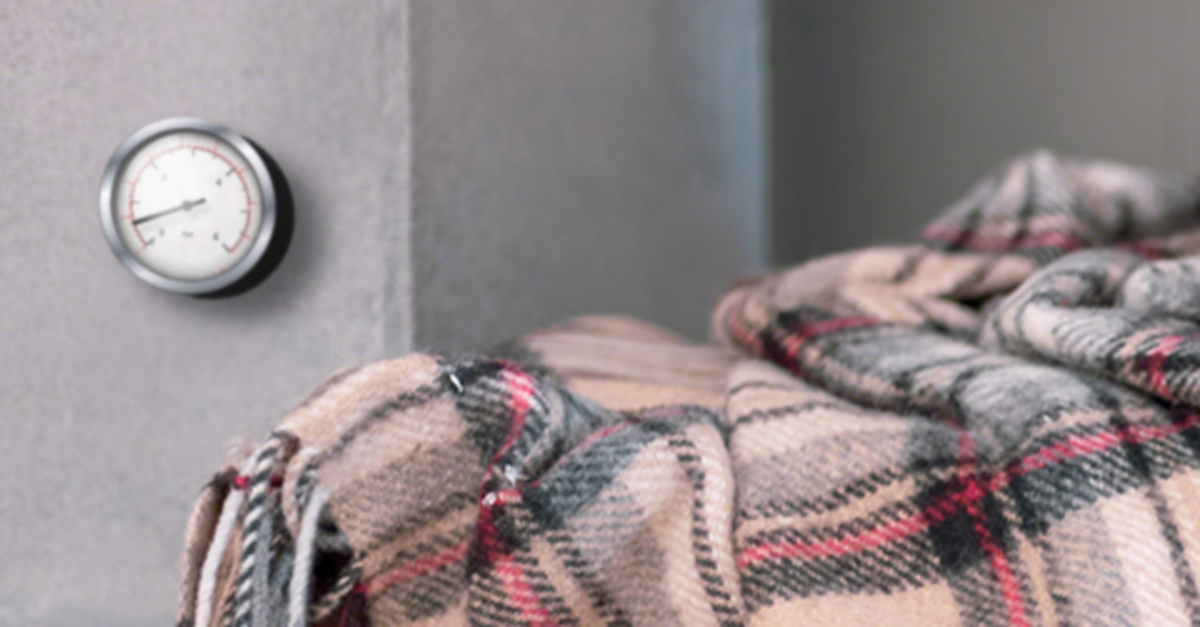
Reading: {"value": 0.5, "unit": "bar"}
